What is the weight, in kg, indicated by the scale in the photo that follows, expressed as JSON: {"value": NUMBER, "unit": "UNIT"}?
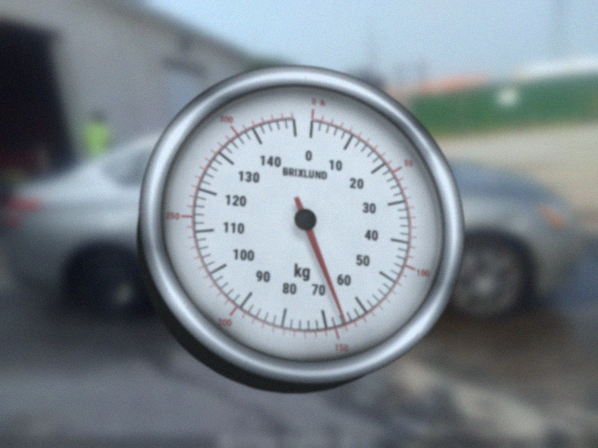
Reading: {"value": 66, "unit": "kg"}
